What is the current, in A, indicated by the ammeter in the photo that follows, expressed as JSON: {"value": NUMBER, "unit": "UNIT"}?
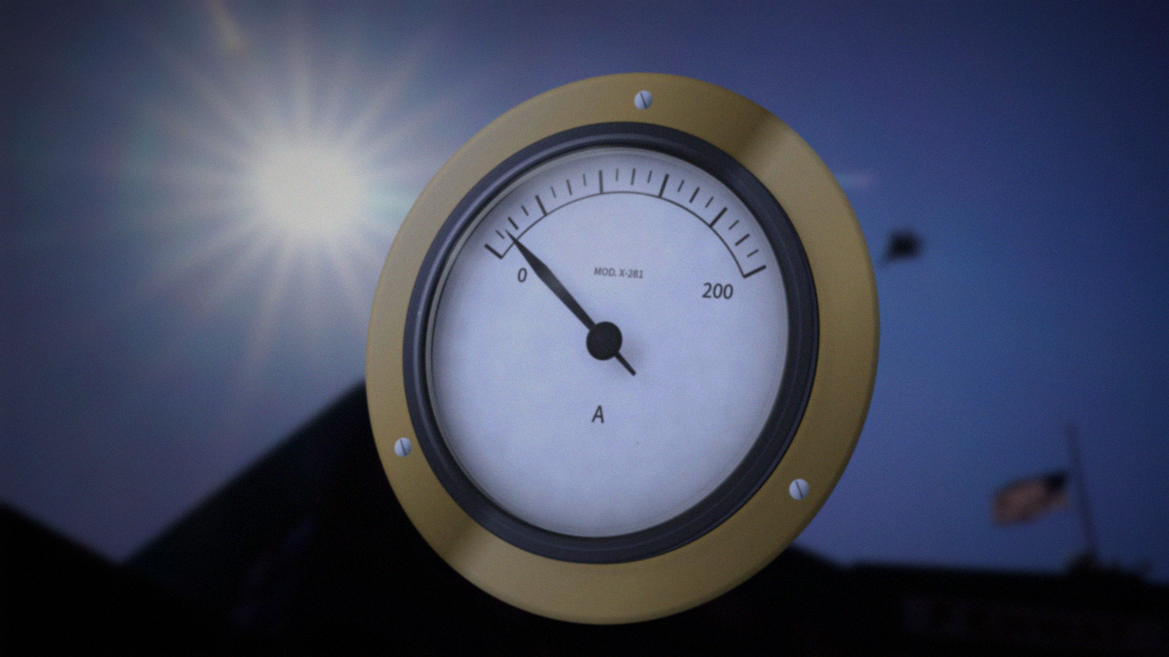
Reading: {"value": 15, "unit": "A"}
